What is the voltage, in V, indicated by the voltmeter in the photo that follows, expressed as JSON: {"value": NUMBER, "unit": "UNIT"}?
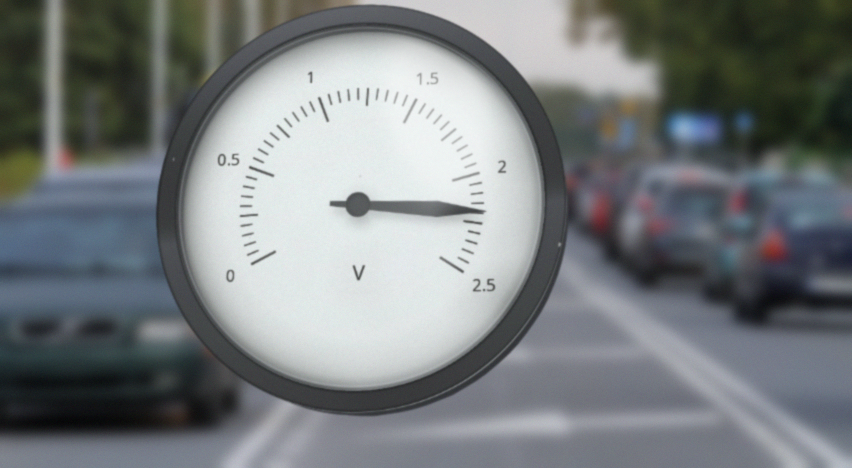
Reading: {"value": 2.2, "unit": "V"}
